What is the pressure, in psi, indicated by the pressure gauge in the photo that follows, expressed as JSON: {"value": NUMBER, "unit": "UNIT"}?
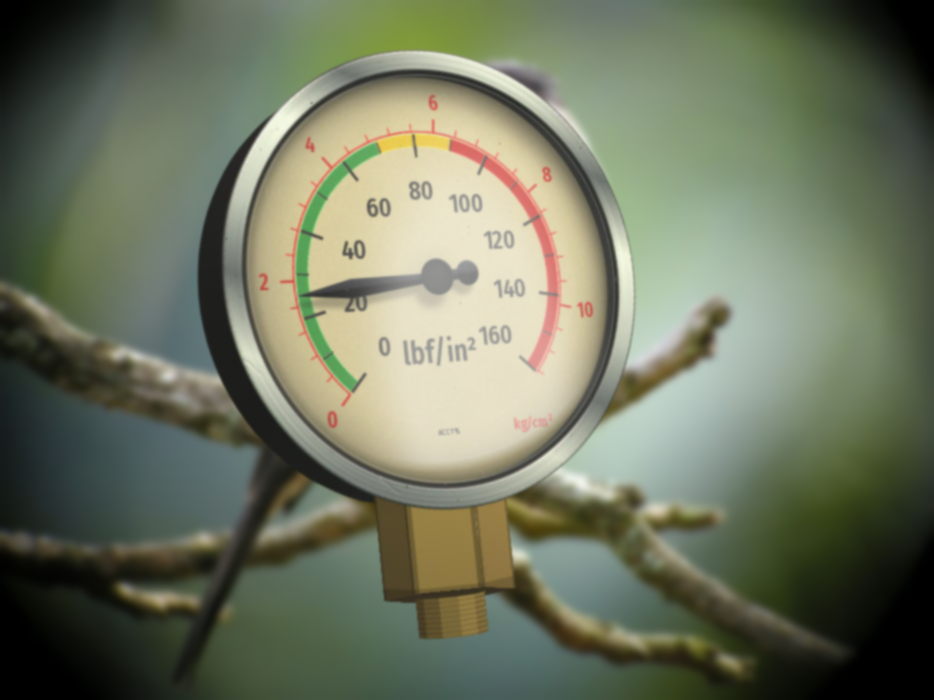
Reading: {"value": 25, "unit": "psi"}
